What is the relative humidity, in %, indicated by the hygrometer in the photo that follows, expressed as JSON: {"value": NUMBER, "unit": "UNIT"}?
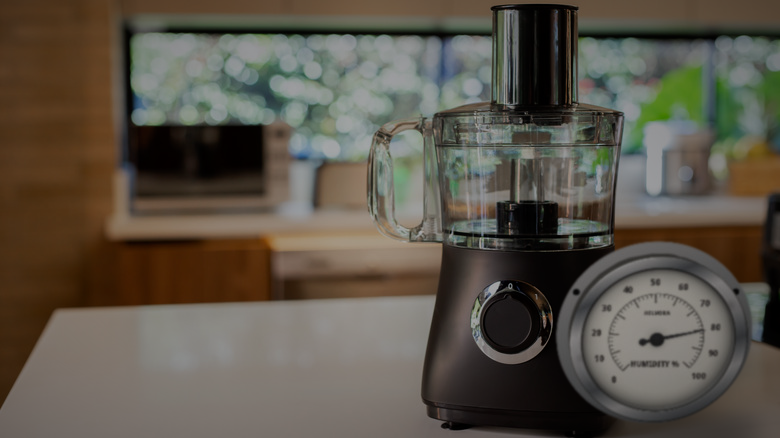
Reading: {"value": 80, "unit": "%"}
